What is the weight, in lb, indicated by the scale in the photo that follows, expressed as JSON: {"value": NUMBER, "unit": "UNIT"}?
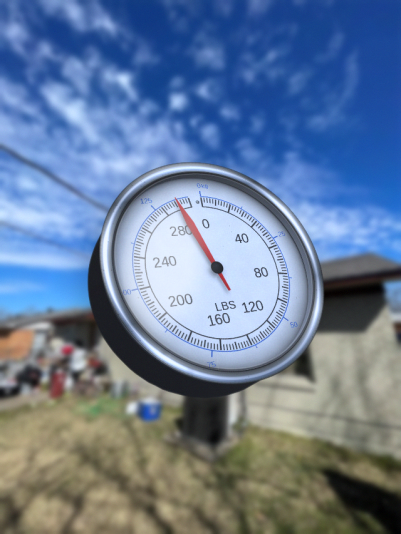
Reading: {"value": 290, "unit": "lb"}
